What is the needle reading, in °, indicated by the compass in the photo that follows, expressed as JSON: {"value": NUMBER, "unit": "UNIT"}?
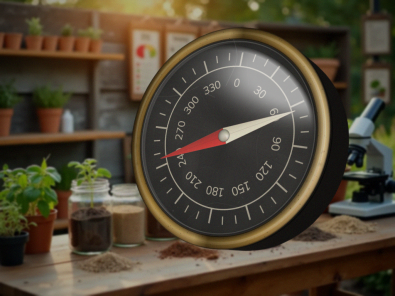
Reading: {"value": 245, "unit": "°"}
